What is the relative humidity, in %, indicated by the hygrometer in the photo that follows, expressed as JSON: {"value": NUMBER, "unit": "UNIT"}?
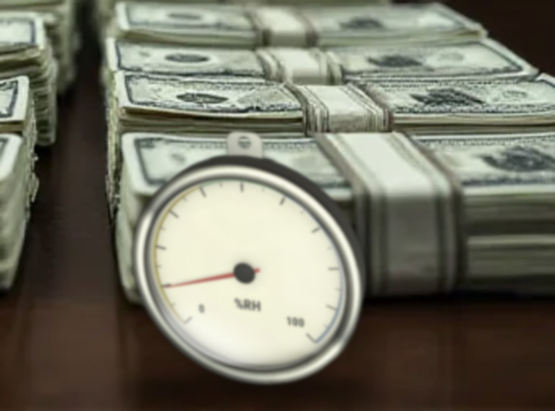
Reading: {"value": 10, "unit": "%"}
